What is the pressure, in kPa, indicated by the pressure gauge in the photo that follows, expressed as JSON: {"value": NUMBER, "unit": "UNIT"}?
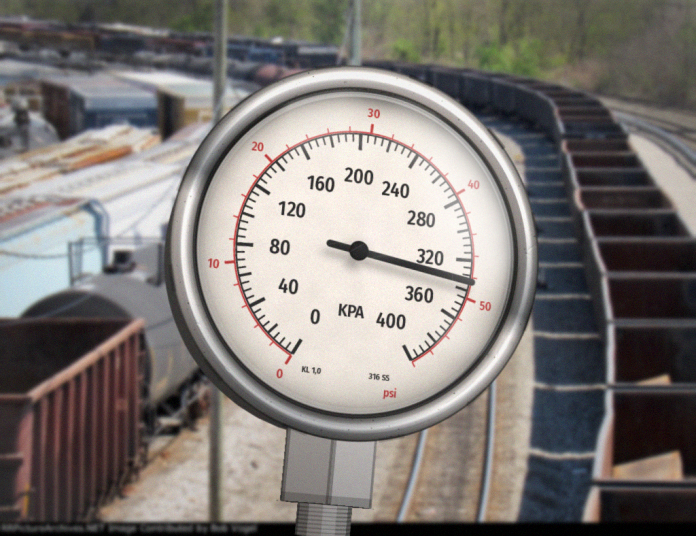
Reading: {"value": 335, "unit": "kPa"}
